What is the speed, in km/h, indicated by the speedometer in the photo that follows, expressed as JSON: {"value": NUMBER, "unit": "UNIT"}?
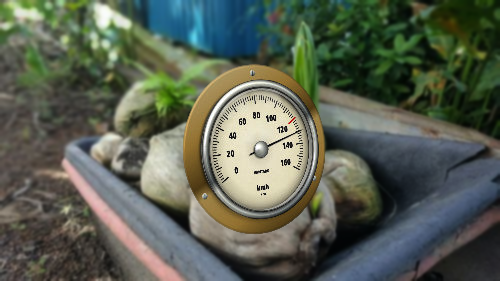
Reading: {"value": 130, "unit": "km/h"}
